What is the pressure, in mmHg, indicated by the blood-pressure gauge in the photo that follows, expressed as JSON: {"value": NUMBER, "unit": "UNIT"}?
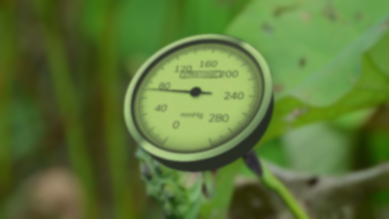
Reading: {"value": 70, "unit": "mmHg"}
